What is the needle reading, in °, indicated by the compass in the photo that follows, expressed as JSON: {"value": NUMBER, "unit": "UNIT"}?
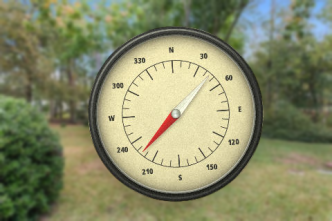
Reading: {"value": 225, "unit": "°"}
